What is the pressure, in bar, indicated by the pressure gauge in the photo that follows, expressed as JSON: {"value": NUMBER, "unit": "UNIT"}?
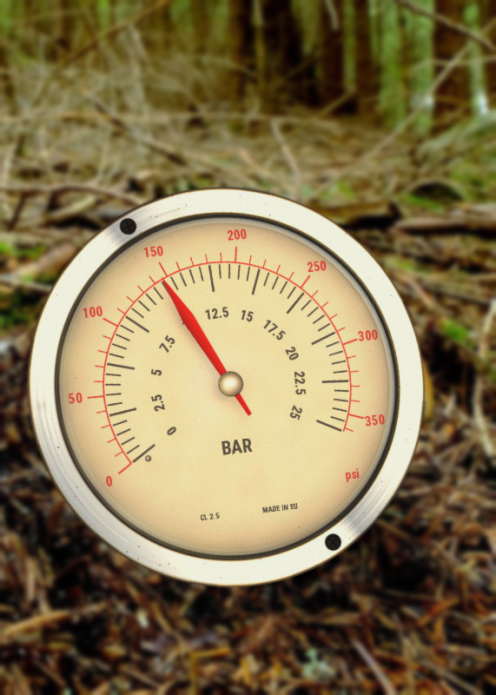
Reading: {"value": 10, "unit": "bar"}
